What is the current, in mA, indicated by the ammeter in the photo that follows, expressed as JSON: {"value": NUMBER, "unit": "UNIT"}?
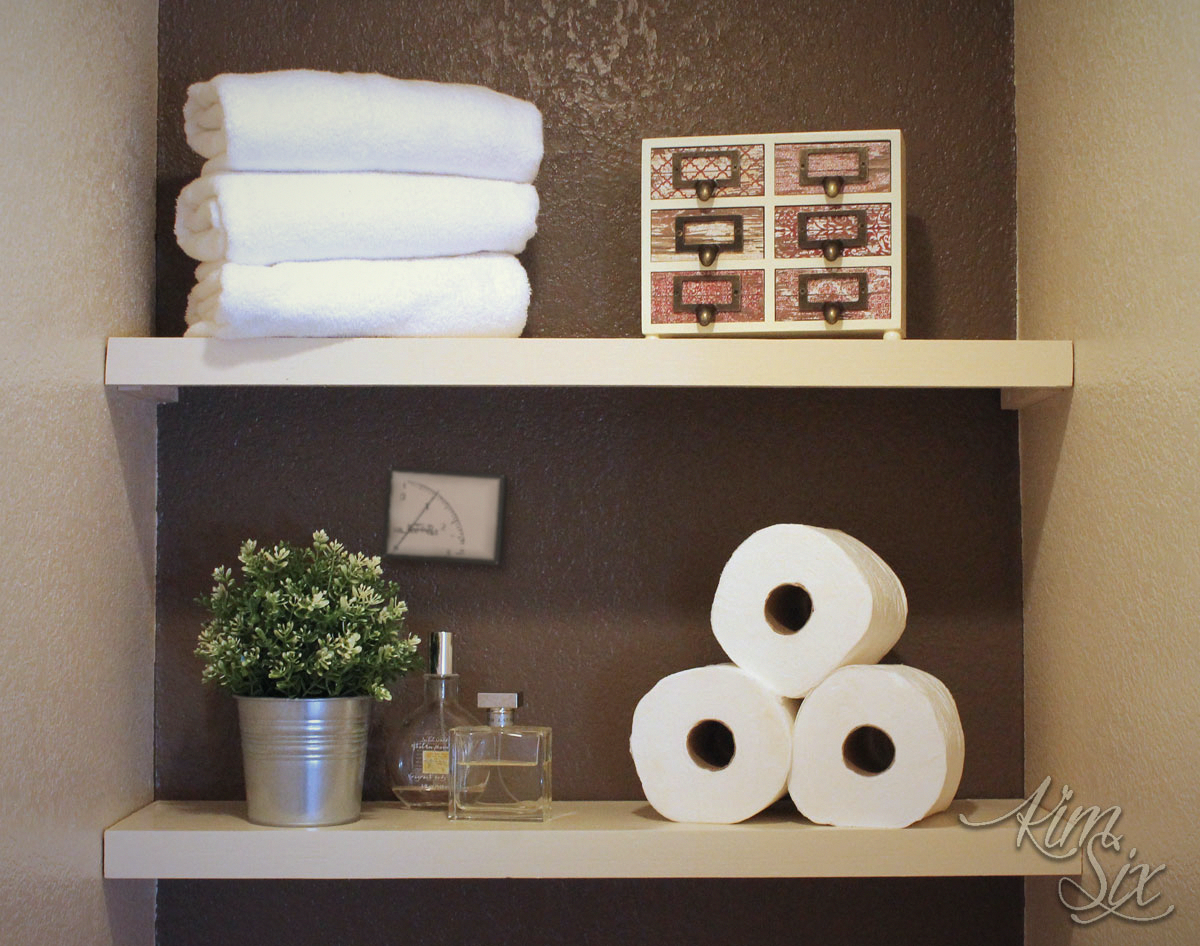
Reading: {"value": 1, "unit": "mA"}
